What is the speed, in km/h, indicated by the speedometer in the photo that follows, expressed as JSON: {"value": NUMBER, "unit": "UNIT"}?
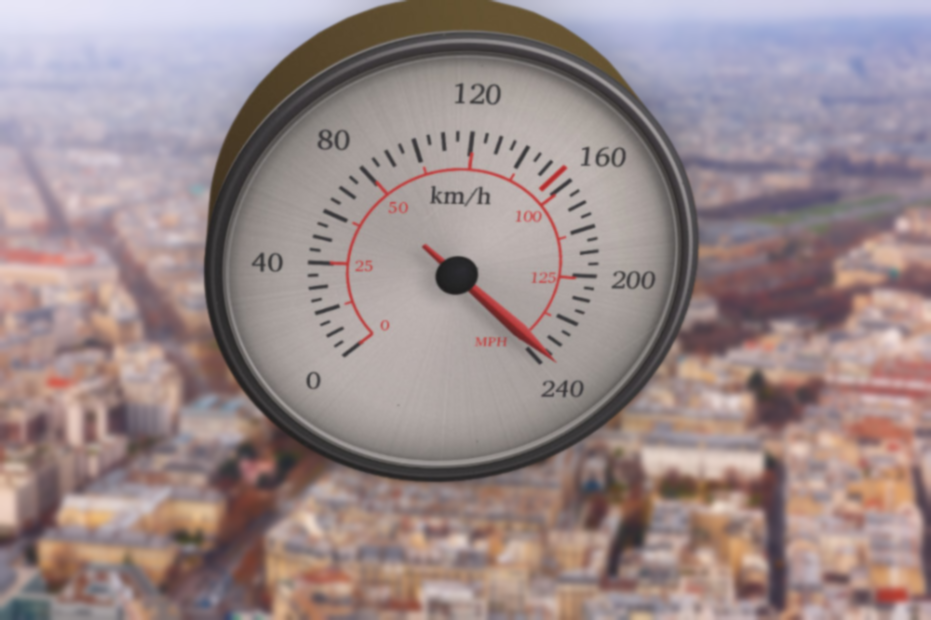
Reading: {"value": 235, "unit": "km/h"}
